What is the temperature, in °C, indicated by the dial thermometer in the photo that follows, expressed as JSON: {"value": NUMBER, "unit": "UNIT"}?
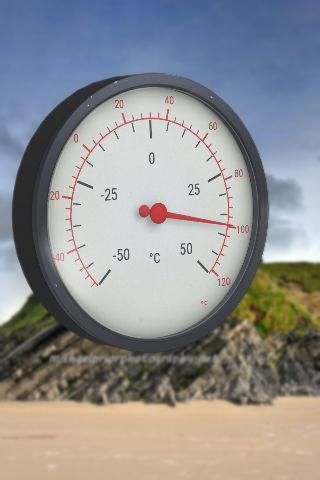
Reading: {"value": 37.5, "unit": "°C"}
